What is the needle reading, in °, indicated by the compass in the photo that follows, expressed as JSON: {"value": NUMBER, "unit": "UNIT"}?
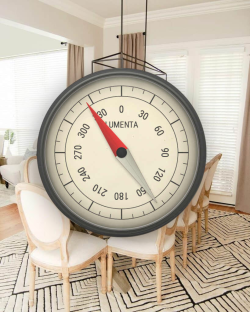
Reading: {"value": 325, "unit": "°"}
